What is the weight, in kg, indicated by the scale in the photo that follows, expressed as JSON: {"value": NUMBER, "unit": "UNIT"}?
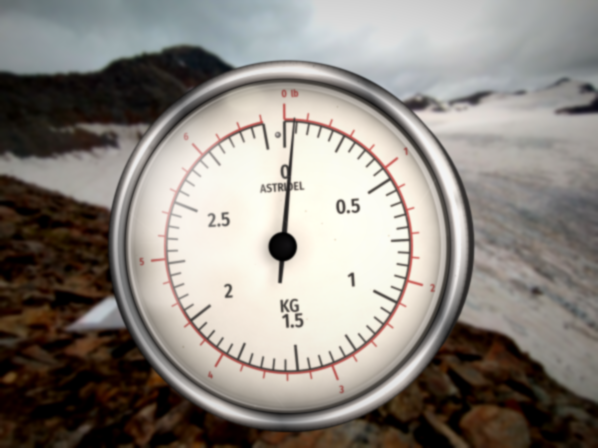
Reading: {"value": 0.05, "unit": "kg"}
